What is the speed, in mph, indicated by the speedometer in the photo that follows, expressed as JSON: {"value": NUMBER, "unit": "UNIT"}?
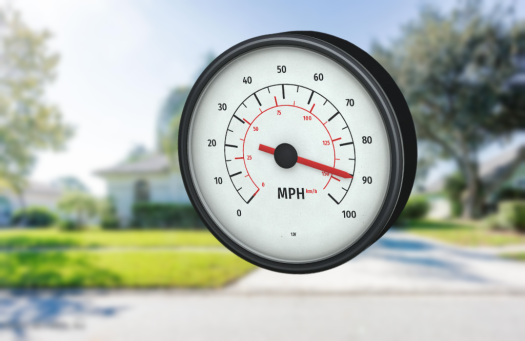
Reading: {"value": 90, "unit": "mph"}
